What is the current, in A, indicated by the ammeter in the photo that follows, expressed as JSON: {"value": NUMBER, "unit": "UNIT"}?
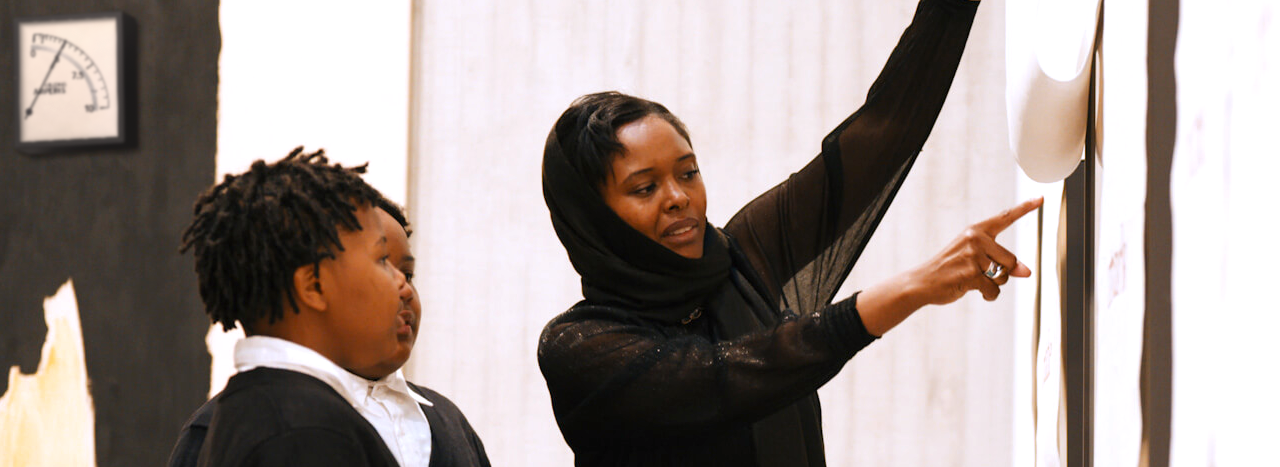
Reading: {"value": 5, "unit": "A"}
